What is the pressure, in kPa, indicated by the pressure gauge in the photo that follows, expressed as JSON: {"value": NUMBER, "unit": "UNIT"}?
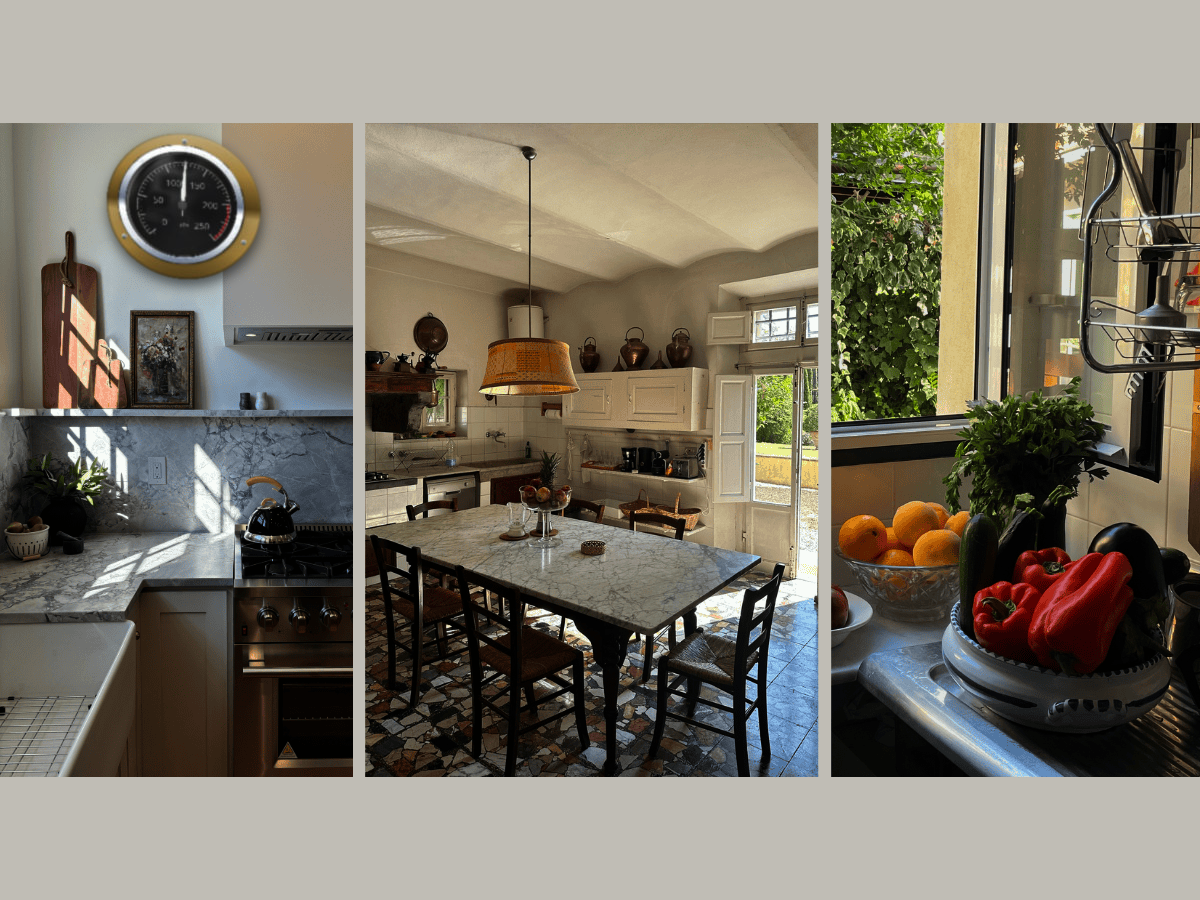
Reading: {"value": 125, "unit": "kPa"}
